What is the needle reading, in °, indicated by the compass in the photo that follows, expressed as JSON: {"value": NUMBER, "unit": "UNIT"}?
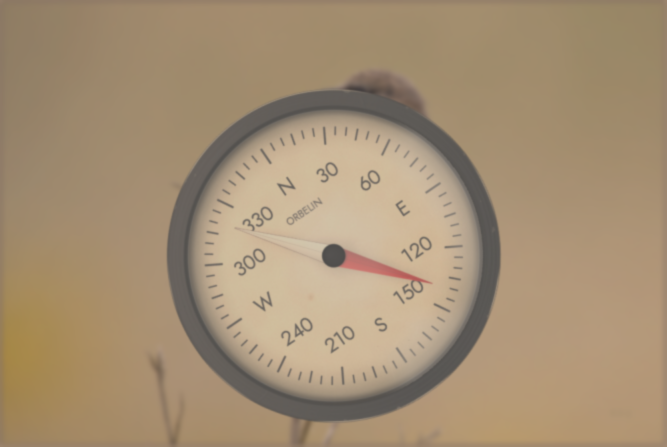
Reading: {"value": 140, "unit": "°"}
